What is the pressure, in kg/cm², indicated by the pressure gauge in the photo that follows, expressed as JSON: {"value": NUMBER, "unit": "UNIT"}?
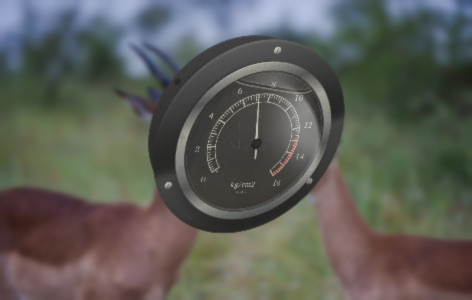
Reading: {"value": 7, "unit": "kg/cm²"}
